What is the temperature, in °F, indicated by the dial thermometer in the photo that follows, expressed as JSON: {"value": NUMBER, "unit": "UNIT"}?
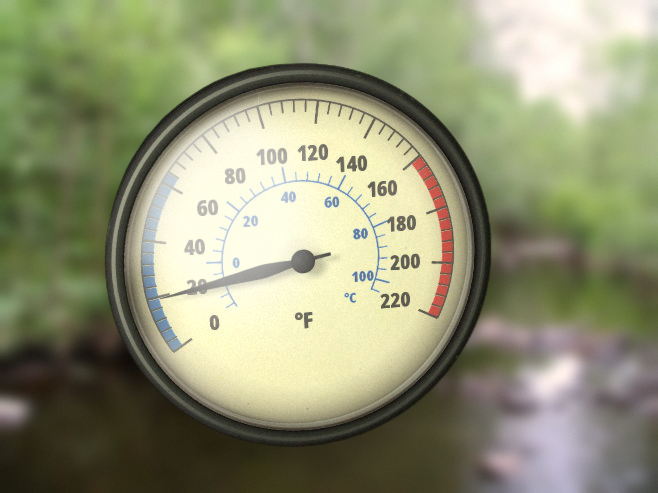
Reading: {"value": 20, "unit": "°F"}
